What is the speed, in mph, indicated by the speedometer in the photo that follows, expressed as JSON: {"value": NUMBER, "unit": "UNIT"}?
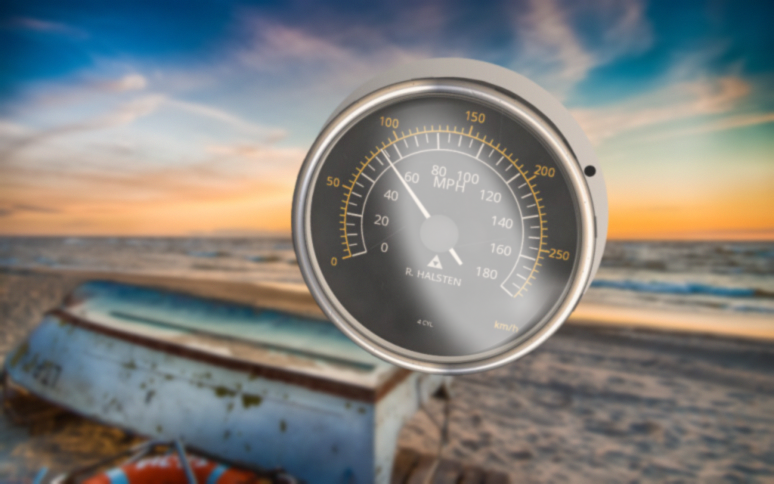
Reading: {"value": 55, "unit": "mph"}
